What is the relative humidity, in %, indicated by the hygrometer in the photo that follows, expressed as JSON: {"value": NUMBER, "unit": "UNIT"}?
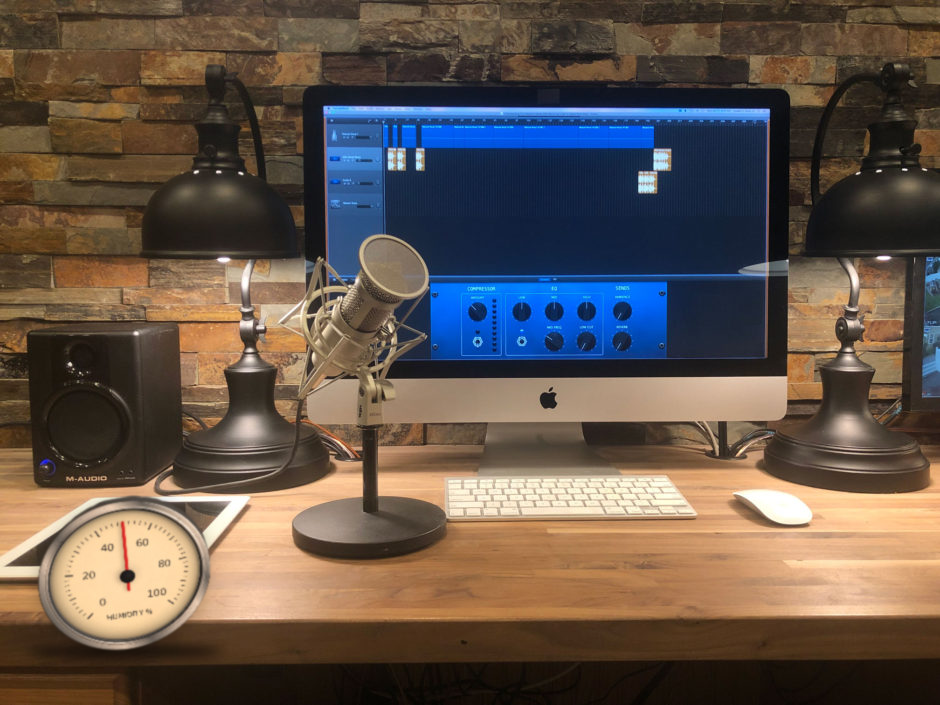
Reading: {"value": 50, "unit": "%"}
